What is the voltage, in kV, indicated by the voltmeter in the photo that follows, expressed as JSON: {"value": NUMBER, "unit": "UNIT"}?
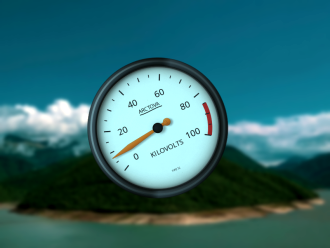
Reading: {"value": 7.5, "unit": "kV"}
